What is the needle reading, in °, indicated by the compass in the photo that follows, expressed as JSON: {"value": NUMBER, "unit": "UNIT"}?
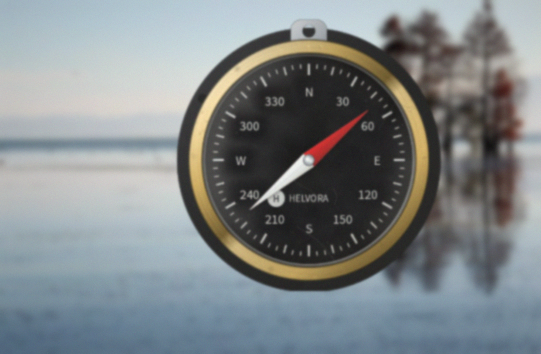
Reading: {"value": 50, "unit": "°"}
